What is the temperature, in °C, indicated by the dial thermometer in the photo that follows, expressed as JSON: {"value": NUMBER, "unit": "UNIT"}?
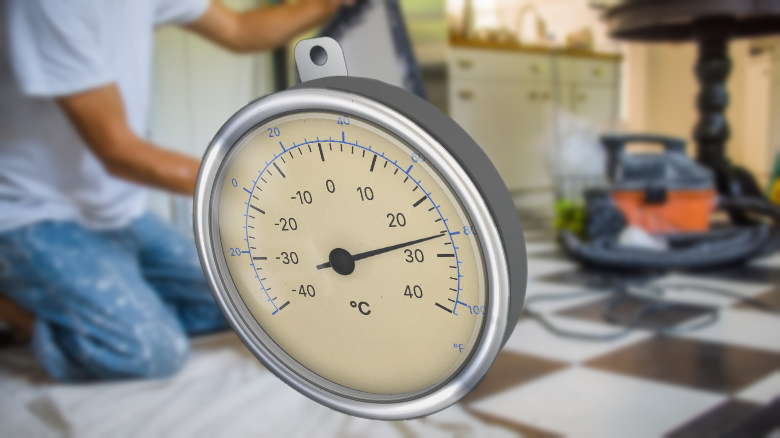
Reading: {"value": 26, "unit": "°C"}
